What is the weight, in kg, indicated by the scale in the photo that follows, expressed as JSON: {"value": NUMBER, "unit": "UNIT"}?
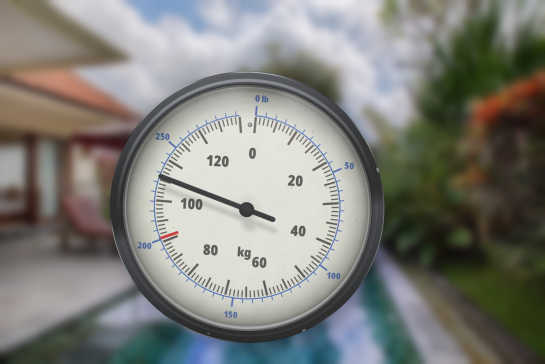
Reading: {"value": 106, "unit": "kg"}
